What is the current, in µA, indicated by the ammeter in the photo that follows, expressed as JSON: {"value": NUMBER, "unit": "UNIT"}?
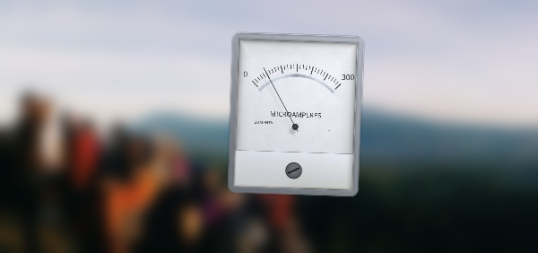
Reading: {"value": 50, "unit": "µA"}
